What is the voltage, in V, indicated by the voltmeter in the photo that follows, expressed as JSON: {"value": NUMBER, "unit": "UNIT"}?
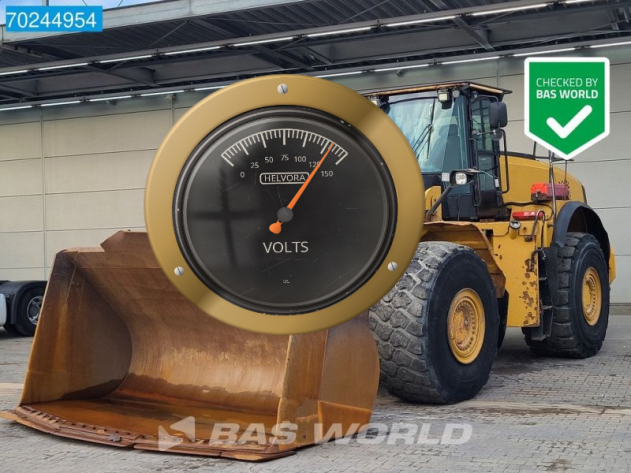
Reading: {"value": 130, "unit": "V"}
